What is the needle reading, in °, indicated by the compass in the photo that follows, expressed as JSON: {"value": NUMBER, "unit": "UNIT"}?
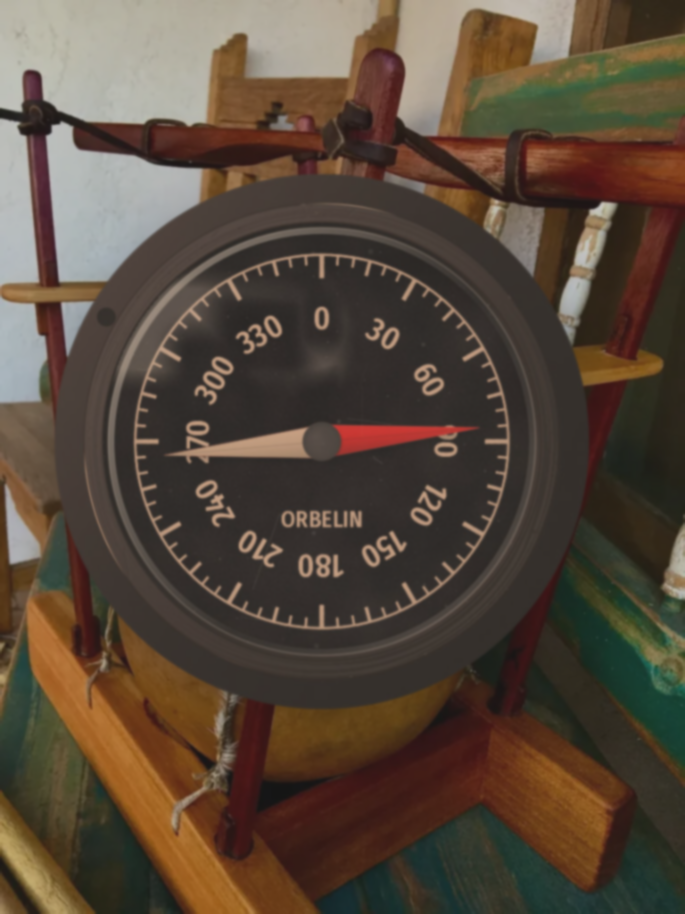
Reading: {"value": 85, "unit": "°"}
